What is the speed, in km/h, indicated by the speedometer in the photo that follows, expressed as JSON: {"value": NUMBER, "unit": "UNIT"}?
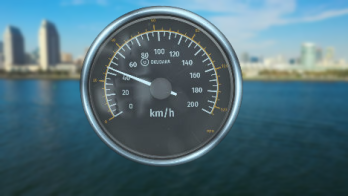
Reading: {"value": 45, "unit": "km/h"}
